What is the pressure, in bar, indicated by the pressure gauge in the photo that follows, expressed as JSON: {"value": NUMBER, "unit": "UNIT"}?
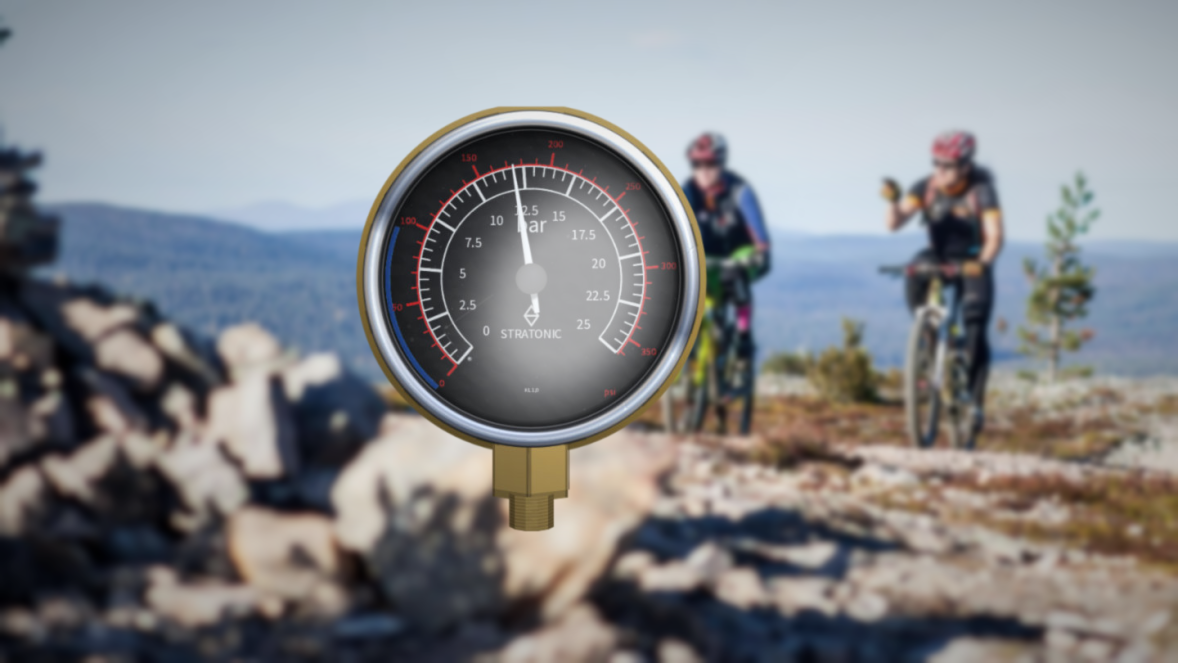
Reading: {"value": 12, "unit": "bar"}
